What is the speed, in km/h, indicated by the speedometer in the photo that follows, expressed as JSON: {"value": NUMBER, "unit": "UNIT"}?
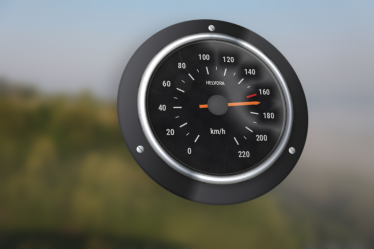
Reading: {"value": 170, "unit": "km/h"}
